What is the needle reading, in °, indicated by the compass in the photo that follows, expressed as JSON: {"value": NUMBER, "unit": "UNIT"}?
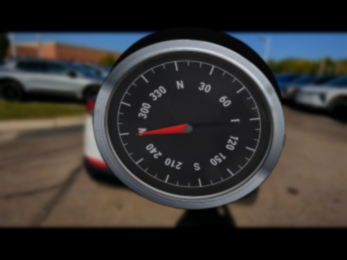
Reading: {"value": 270, "unit": "°"}
